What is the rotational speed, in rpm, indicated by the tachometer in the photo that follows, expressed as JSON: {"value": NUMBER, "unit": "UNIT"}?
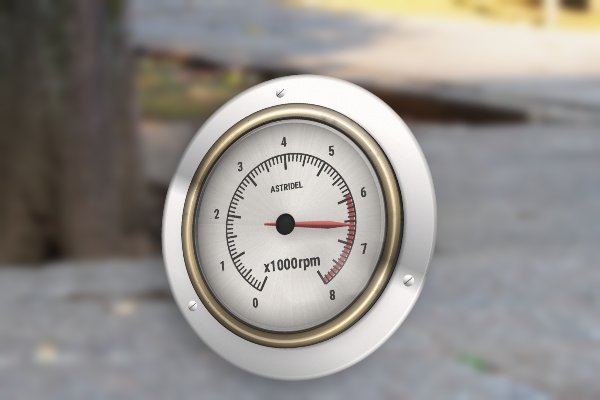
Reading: {"value": 6600, "unit": "rpm"}
